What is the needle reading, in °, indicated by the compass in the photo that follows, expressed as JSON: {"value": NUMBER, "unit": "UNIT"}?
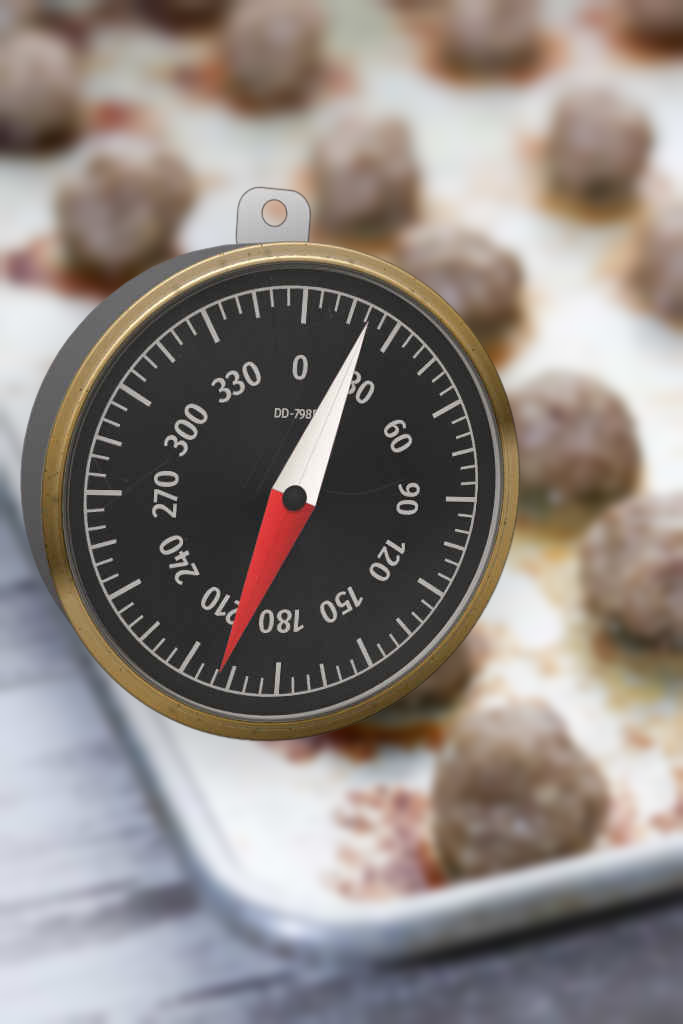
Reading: {"value": 200, "unit": "°"}
